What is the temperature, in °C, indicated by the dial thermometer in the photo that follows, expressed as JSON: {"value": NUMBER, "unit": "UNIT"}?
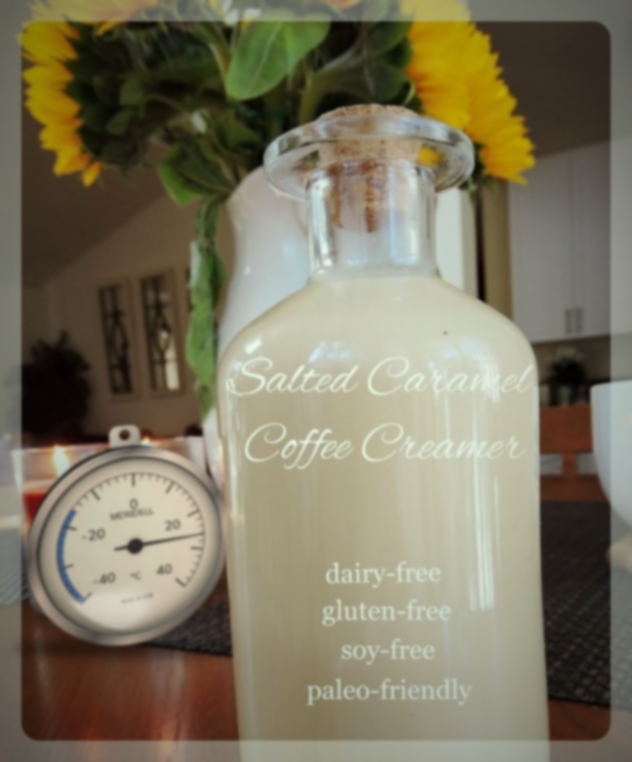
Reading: {"value": 26, "unit": "°C"}
